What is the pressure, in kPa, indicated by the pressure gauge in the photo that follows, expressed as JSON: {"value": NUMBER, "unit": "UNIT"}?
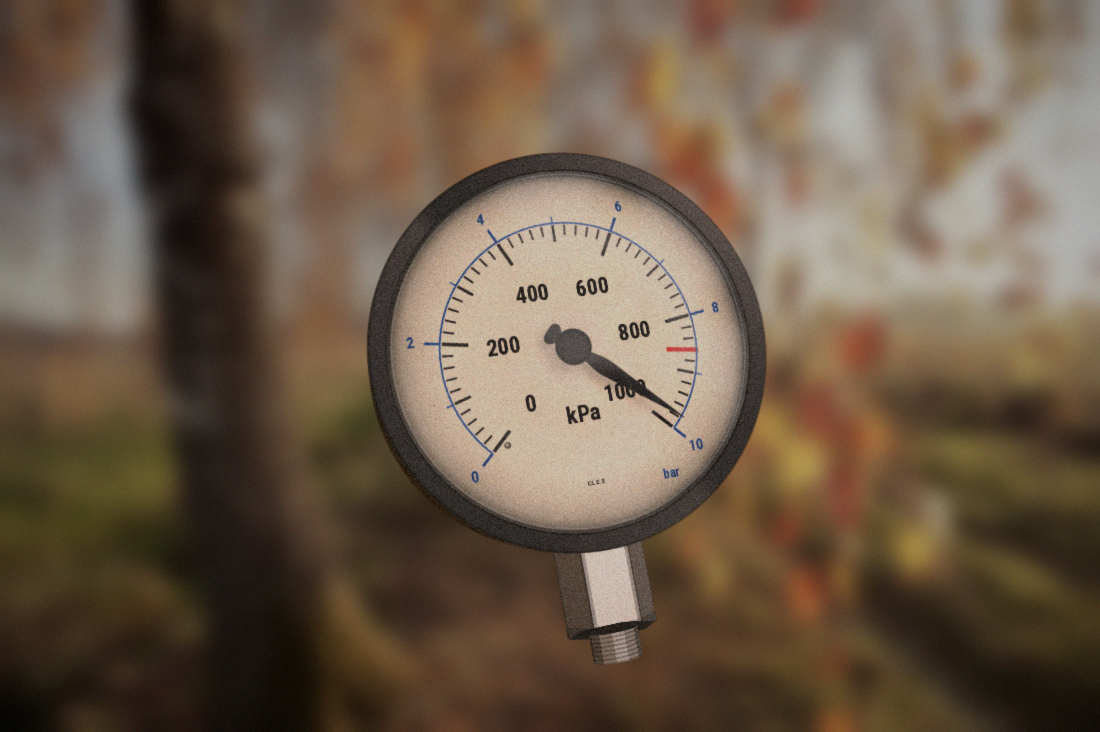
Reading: {"value": 980, "unit": "kPa"}
